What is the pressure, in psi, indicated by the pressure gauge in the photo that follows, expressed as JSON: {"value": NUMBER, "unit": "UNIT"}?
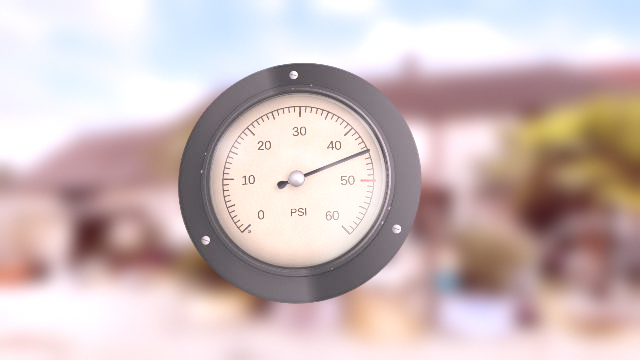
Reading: {"value": 45, "unit": "psi"}
